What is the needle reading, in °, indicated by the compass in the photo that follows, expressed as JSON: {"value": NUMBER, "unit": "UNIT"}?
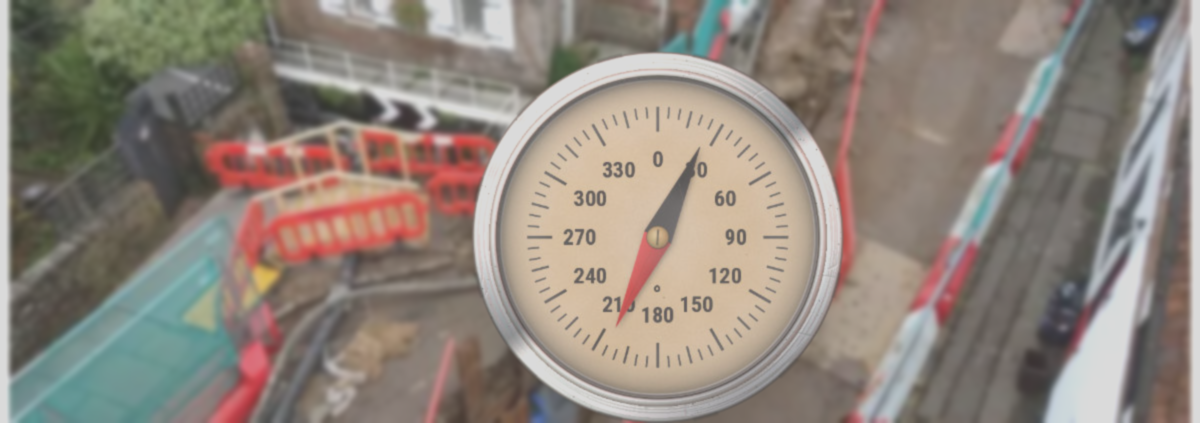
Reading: {"value": 205, "unit": "°"}
